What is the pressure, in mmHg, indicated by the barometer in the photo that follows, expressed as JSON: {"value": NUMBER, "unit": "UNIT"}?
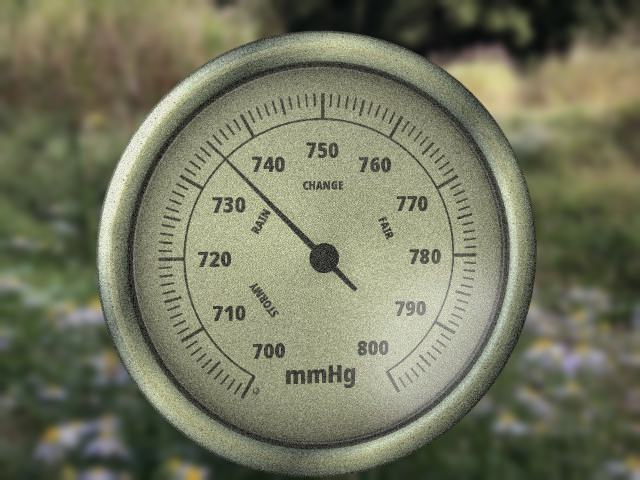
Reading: {"value": 735, "unit": "mmHg"}
